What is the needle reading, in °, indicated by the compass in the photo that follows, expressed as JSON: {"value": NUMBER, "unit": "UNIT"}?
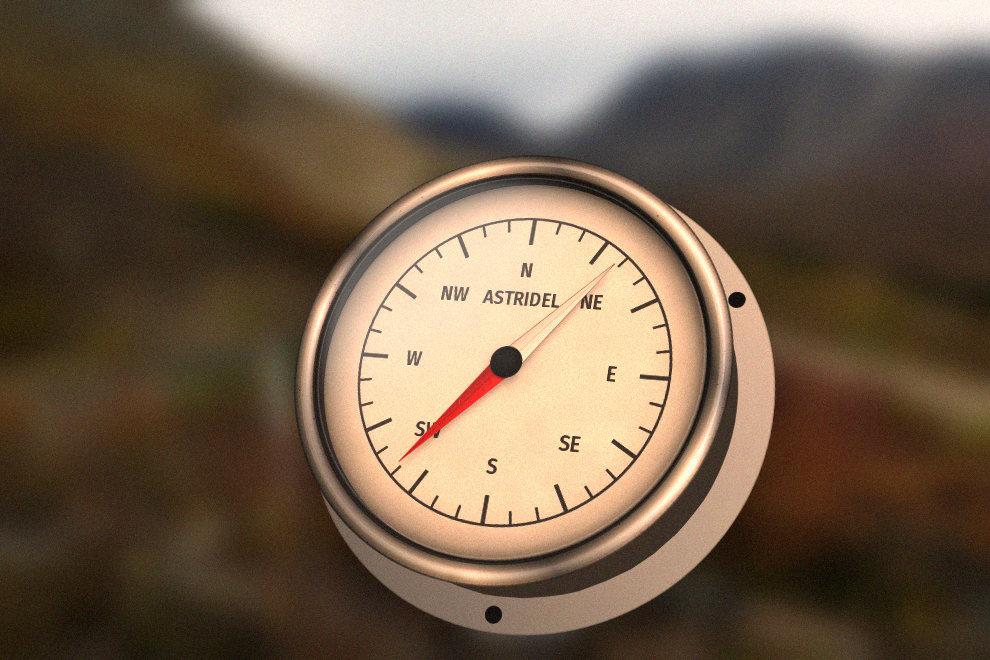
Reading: {"value": 220, "unit": "°"}
